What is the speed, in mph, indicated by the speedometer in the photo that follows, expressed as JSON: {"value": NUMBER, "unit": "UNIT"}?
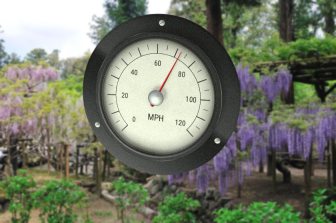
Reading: {"value": 72.5, "unit": "mph"}
